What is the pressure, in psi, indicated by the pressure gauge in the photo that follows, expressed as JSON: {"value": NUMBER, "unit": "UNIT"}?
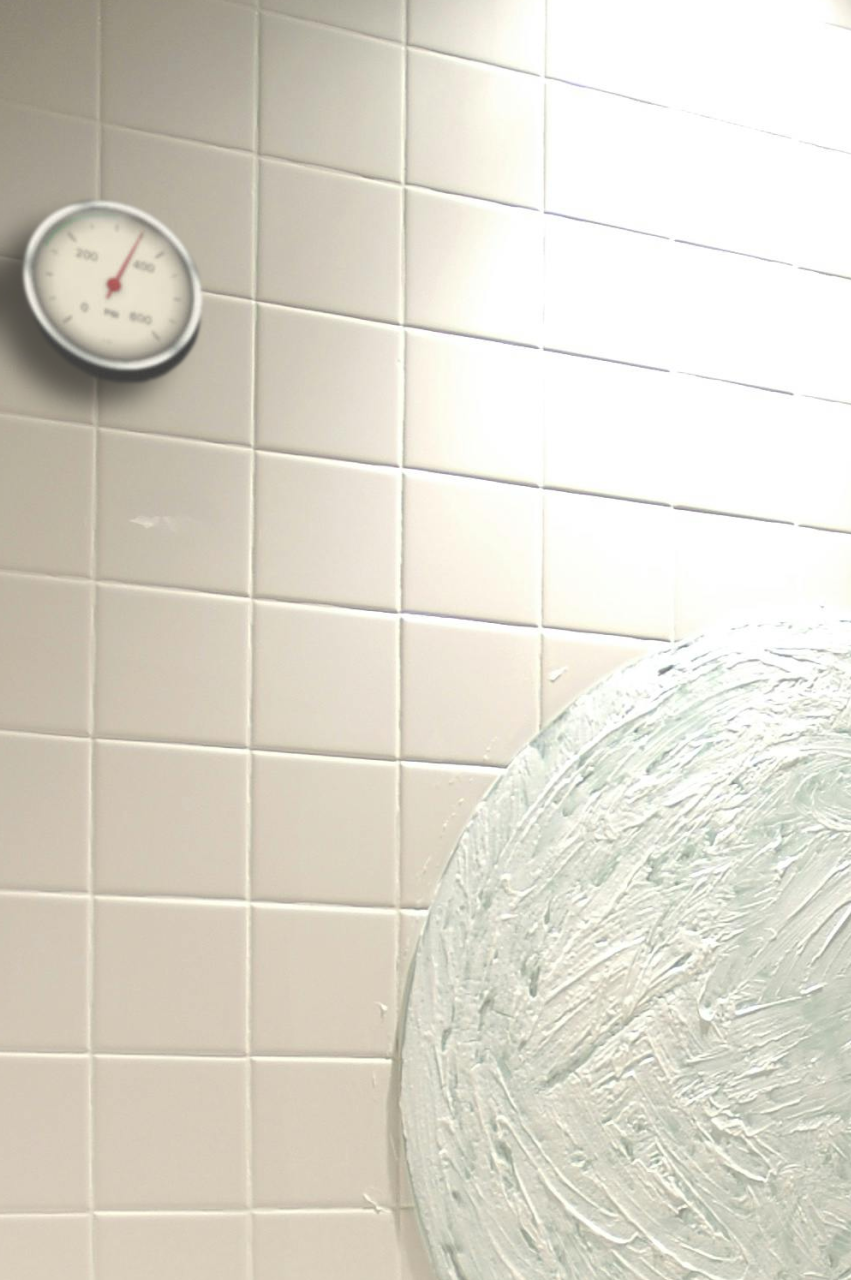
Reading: {"value": 350, "unit": "psi"}
